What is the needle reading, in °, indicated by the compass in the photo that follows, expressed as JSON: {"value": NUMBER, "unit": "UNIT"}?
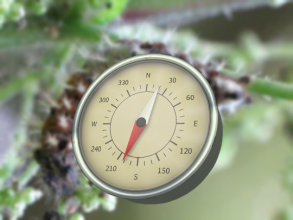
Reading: {"value": 200, "unit": "°"}
